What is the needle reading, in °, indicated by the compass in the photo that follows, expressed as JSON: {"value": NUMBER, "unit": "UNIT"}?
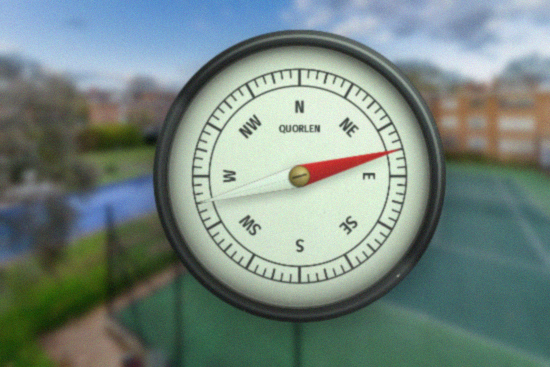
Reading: {"value": 75, "unit": "°"}
